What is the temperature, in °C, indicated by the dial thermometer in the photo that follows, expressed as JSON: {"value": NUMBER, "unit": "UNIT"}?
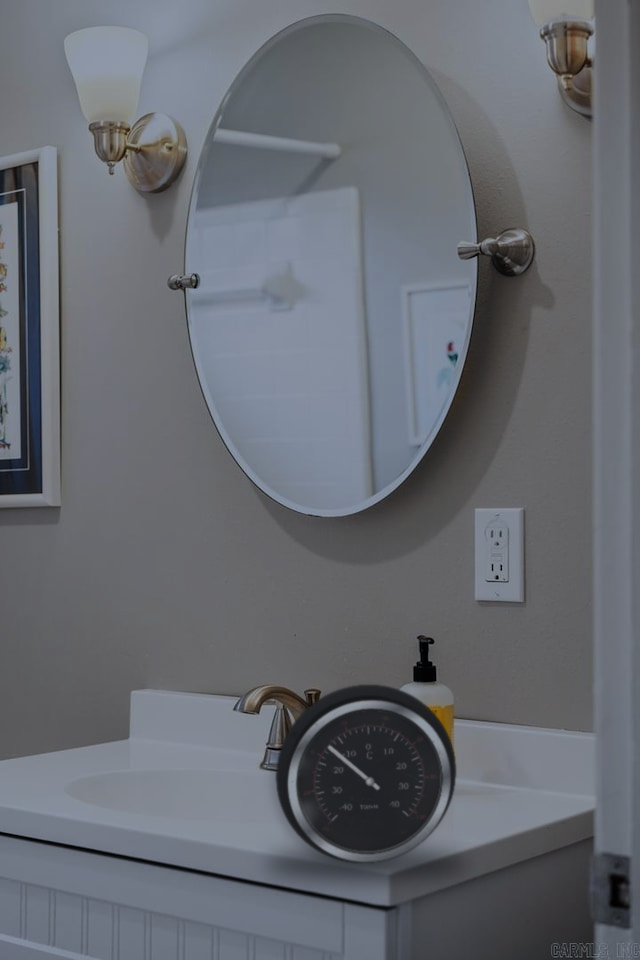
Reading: {"value": -14, "unit": "°C"}
